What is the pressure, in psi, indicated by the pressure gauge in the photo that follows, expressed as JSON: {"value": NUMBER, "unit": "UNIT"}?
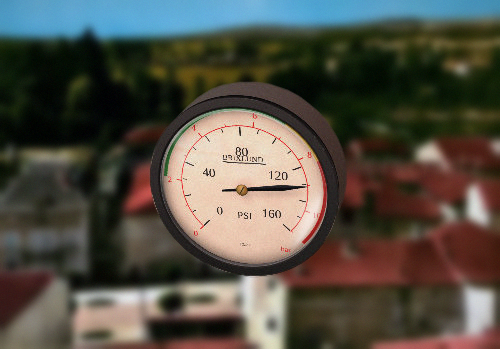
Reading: {"value": 130, "unit": "psi"}
